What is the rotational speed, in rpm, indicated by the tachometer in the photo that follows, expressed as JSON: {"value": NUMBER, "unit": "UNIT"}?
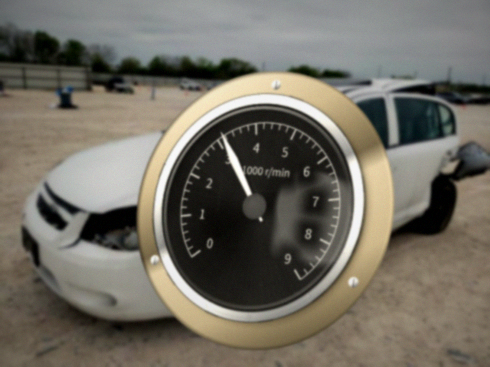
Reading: {"value": 3200, "unit": "rpm"}
